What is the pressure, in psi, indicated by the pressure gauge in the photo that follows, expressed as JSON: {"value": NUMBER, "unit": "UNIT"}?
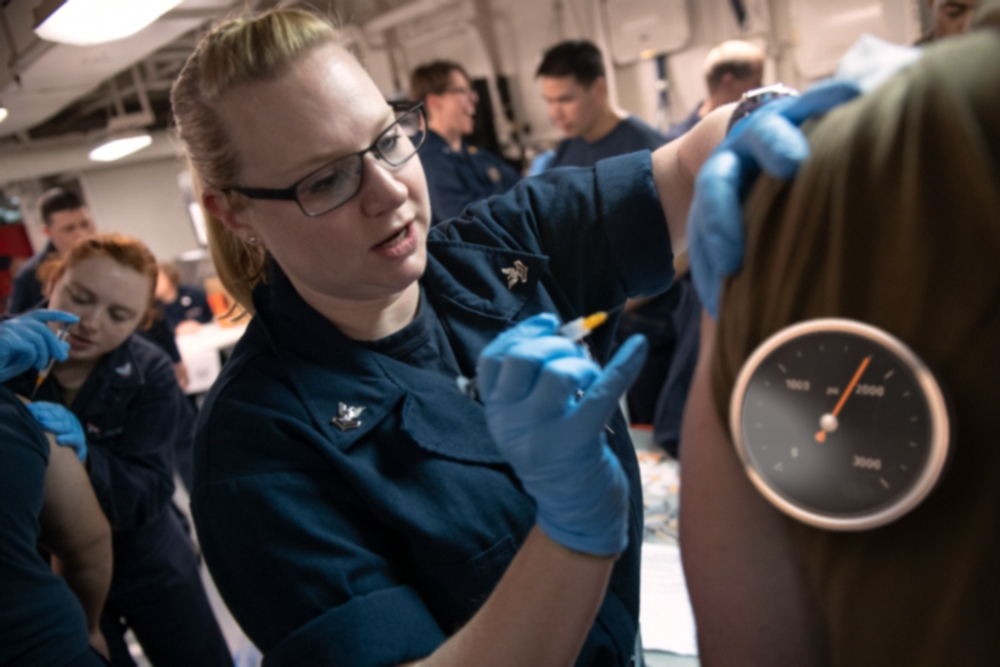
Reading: {"value": 1800, "unit": "psi"}
